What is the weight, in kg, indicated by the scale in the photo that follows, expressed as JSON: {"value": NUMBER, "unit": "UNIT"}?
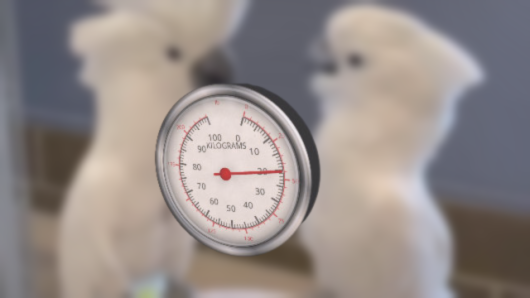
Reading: {"value": 20, "unit": "kg"}
